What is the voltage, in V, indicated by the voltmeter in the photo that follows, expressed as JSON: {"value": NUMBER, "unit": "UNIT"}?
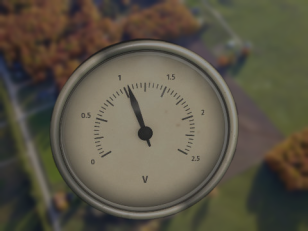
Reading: {"value": 1.05, "unit": "V"}
